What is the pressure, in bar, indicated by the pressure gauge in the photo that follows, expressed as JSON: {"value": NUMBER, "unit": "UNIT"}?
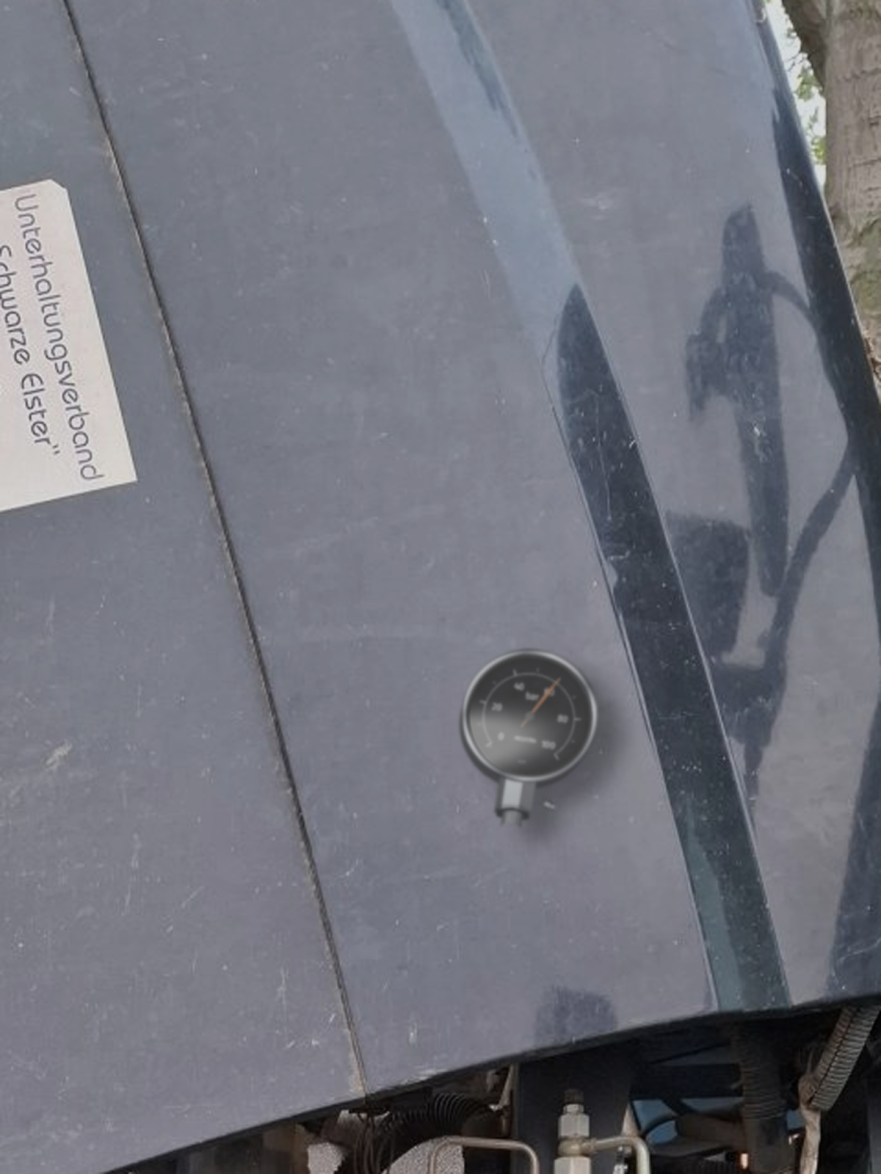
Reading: {"value": 60, "unit": "bar"}
